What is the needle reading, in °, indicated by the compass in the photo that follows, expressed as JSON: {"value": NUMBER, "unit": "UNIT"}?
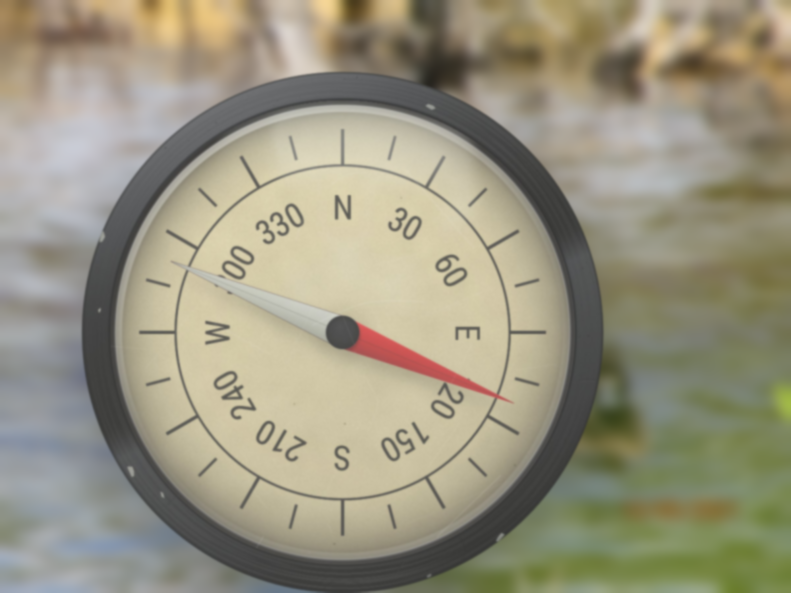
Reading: {"value": 112.5, "unit": "°"}
